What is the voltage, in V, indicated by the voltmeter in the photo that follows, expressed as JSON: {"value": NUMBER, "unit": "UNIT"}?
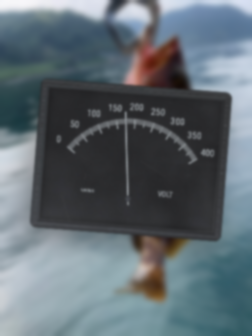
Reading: {"value": 175, "unit": "V"}
